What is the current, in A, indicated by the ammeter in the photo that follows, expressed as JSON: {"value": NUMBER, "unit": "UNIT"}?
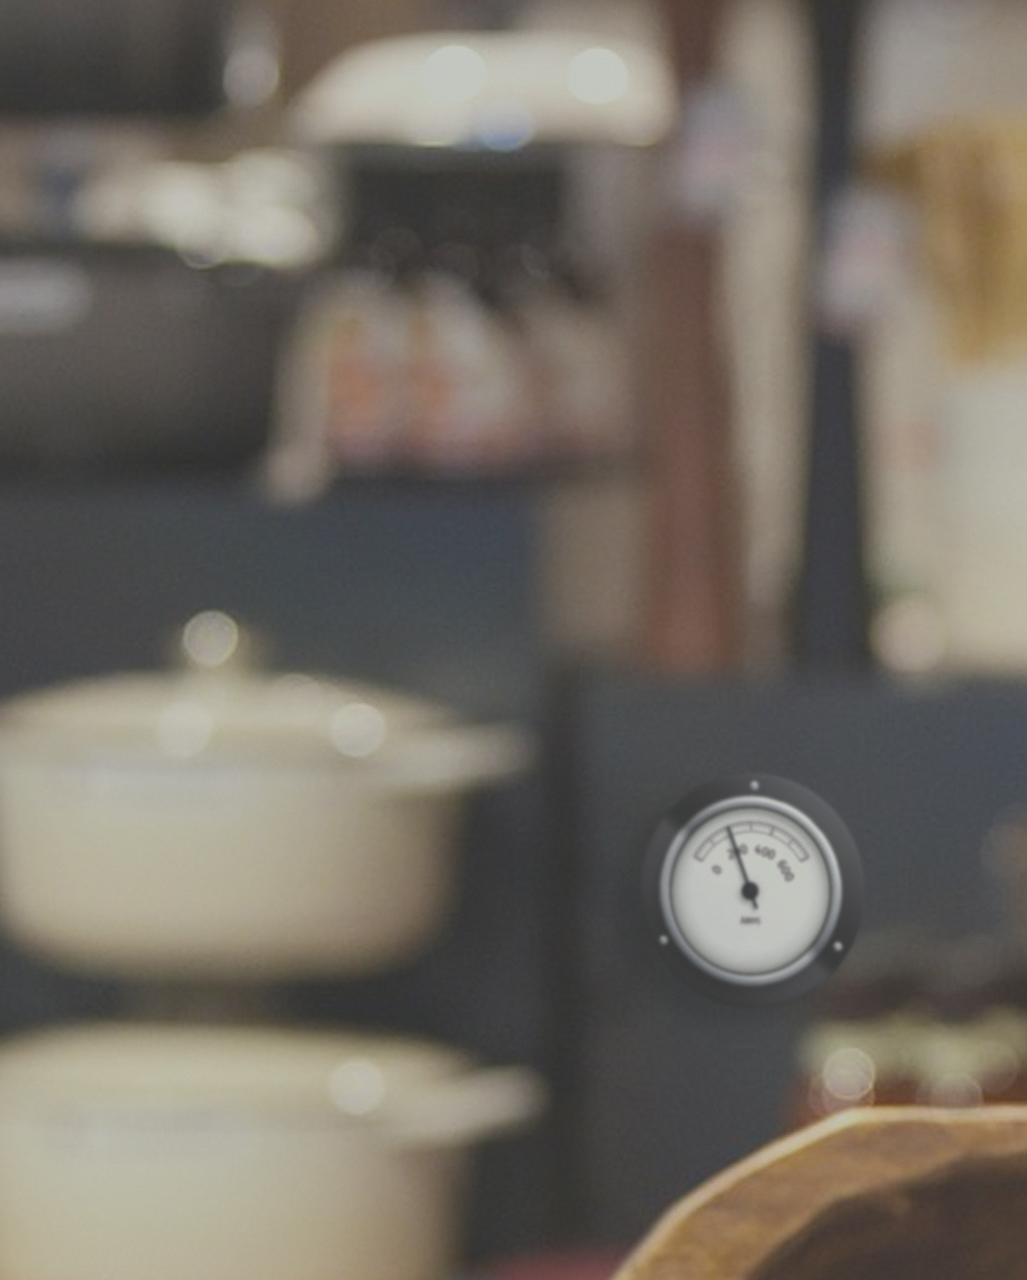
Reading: {"value": 200, "unit": "A"}
